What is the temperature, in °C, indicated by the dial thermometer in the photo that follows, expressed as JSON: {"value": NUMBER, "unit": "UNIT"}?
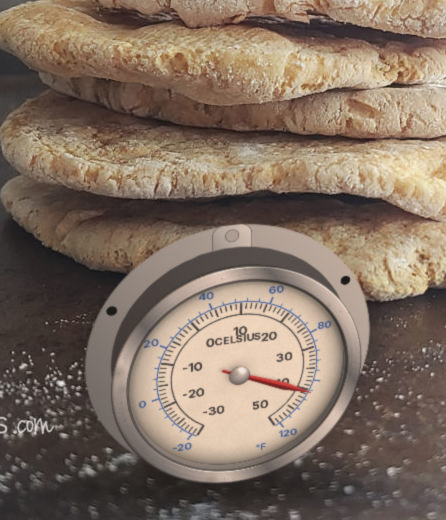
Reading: {"value": 40, "unit": "°C"}
